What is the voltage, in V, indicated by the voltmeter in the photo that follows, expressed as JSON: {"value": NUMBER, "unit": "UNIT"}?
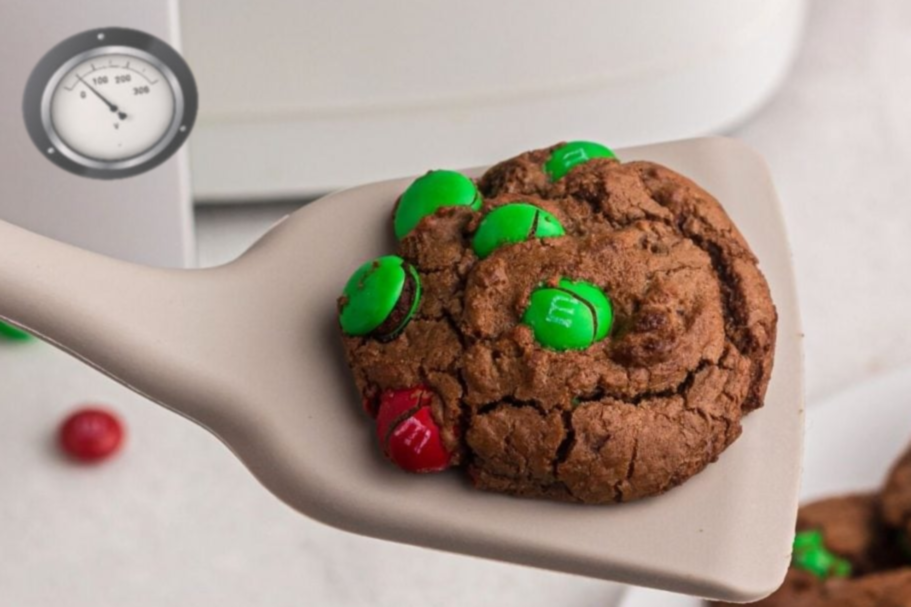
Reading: {"value": 50, "unit": "V"}
